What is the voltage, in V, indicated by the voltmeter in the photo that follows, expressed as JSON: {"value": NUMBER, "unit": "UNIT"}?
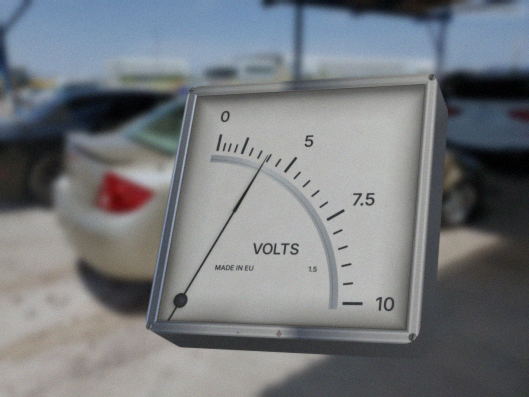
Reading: {"value": 4, "unit": "V"}
